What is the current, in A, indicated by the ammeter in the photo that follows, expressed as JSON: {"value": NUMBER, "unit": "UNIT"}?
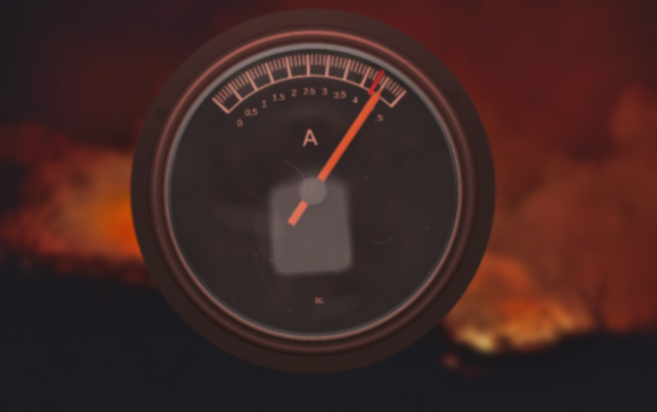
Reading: {"value": 4.5, "unit": "A"}
